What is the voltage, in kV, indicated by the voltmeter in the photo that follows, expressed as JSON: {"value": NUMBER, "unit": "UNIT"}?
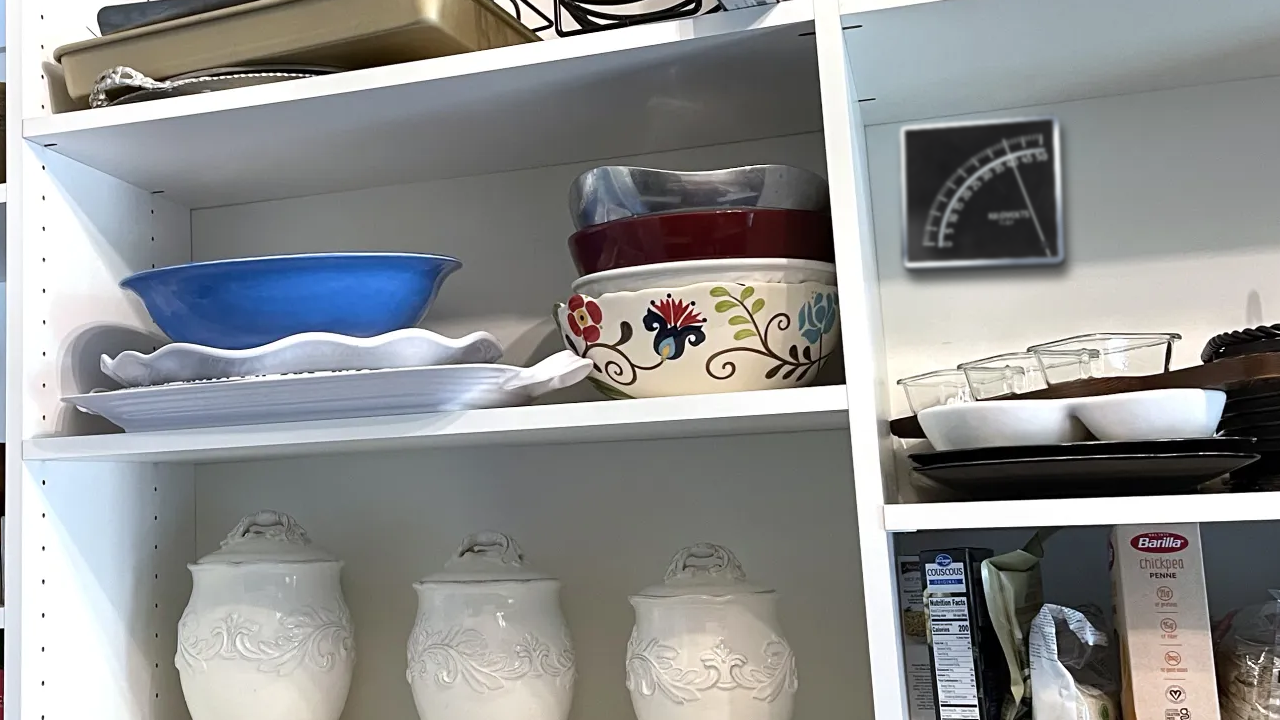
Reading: {"value": 40, "unit": "kV"}
